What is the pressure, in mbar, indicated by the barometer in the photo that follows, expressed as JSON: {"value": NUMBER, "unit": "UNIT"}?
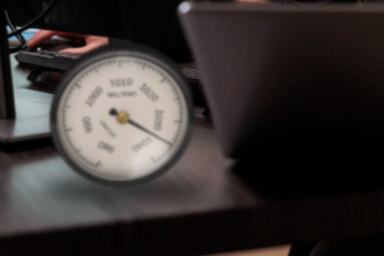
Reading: {"value": 1035, "unit": "mbar"}
